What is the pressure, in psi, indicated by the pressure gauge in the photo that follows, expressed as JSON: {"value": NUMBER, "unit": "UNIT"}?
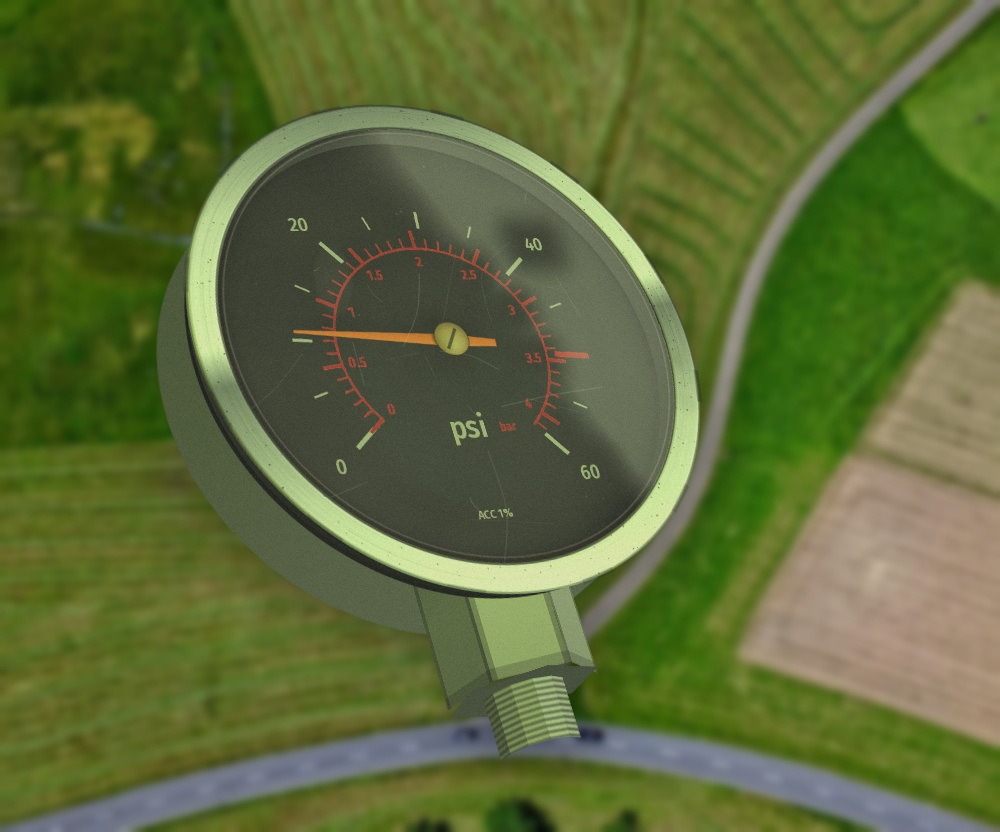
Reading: {"value": 10, "unit": "psi"}
